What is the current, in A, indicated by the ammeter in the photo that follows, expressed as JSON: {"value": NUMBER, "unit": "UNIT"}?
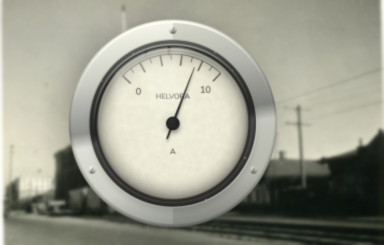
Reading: {"value": 7.5, "unit": "A"}
